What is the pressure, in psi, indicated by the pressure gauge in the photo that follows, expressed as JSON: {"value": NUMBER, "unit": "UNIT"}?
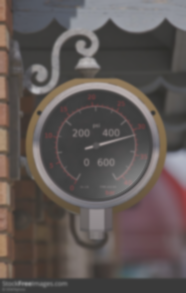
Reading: {"value": 450, "unit": "psi"}
